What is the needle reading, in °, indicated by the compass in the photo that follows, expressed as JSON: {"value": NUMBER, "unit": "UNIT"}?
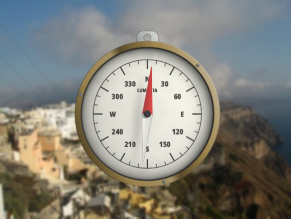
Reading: {"value": 5, "unit": "°"}
